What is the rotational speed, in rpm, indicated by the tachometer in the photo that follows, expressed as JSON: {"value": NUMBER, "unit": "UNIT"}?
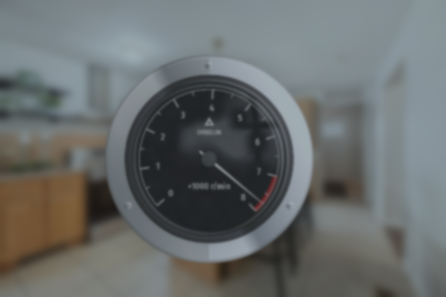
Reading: {"value": 7750, "unit": "rpm"}
